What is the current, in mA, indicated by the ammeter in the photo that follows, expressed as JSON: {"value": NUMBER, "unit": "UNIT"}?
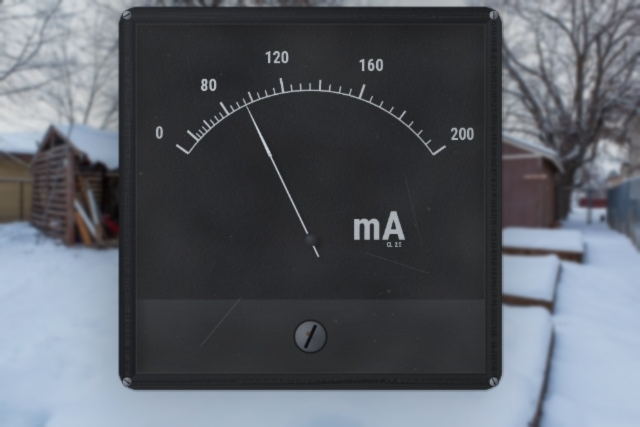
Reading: {"value": 95, "unit": "mA"}
